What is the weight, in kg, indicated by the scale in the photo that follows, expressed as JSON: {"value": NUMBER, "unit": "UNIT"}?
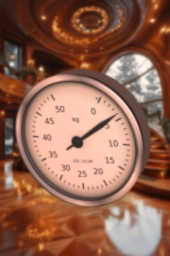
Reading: {"value": 4, "unit": "kg"}
